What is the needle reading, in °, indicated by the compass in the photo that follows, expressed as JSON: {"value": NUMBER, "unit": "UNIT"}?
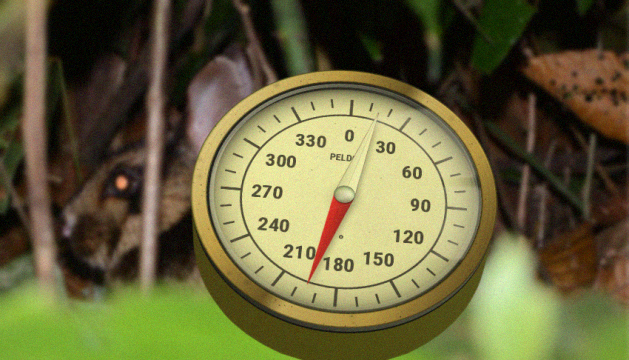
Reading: {"value": 195, "unit": "°"}
